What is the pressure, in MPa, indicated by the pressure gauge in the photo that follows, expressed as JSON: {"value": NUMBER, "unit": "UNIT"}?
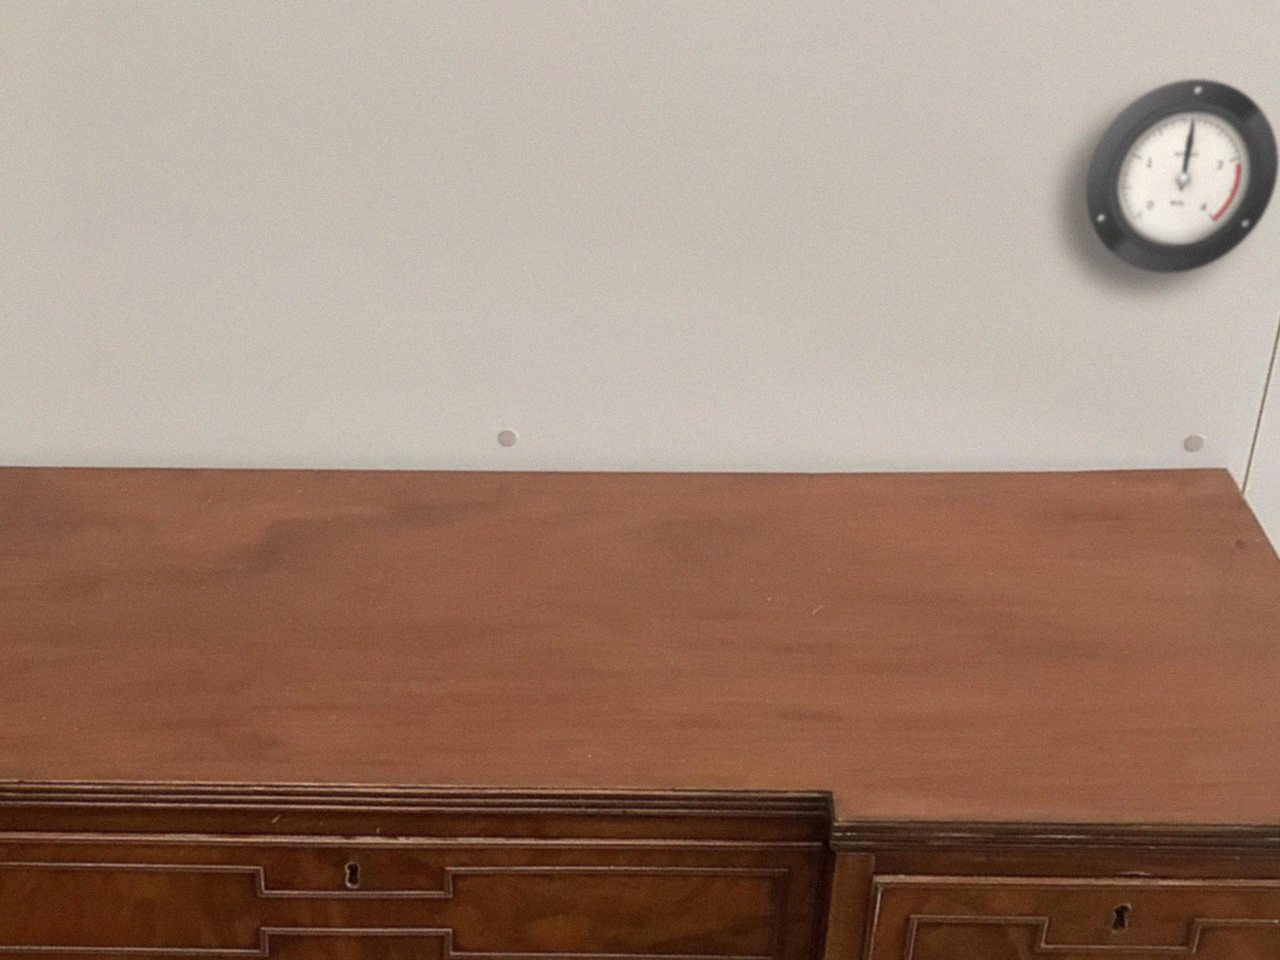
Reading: {"value": 2, "unit": "MPa"}
